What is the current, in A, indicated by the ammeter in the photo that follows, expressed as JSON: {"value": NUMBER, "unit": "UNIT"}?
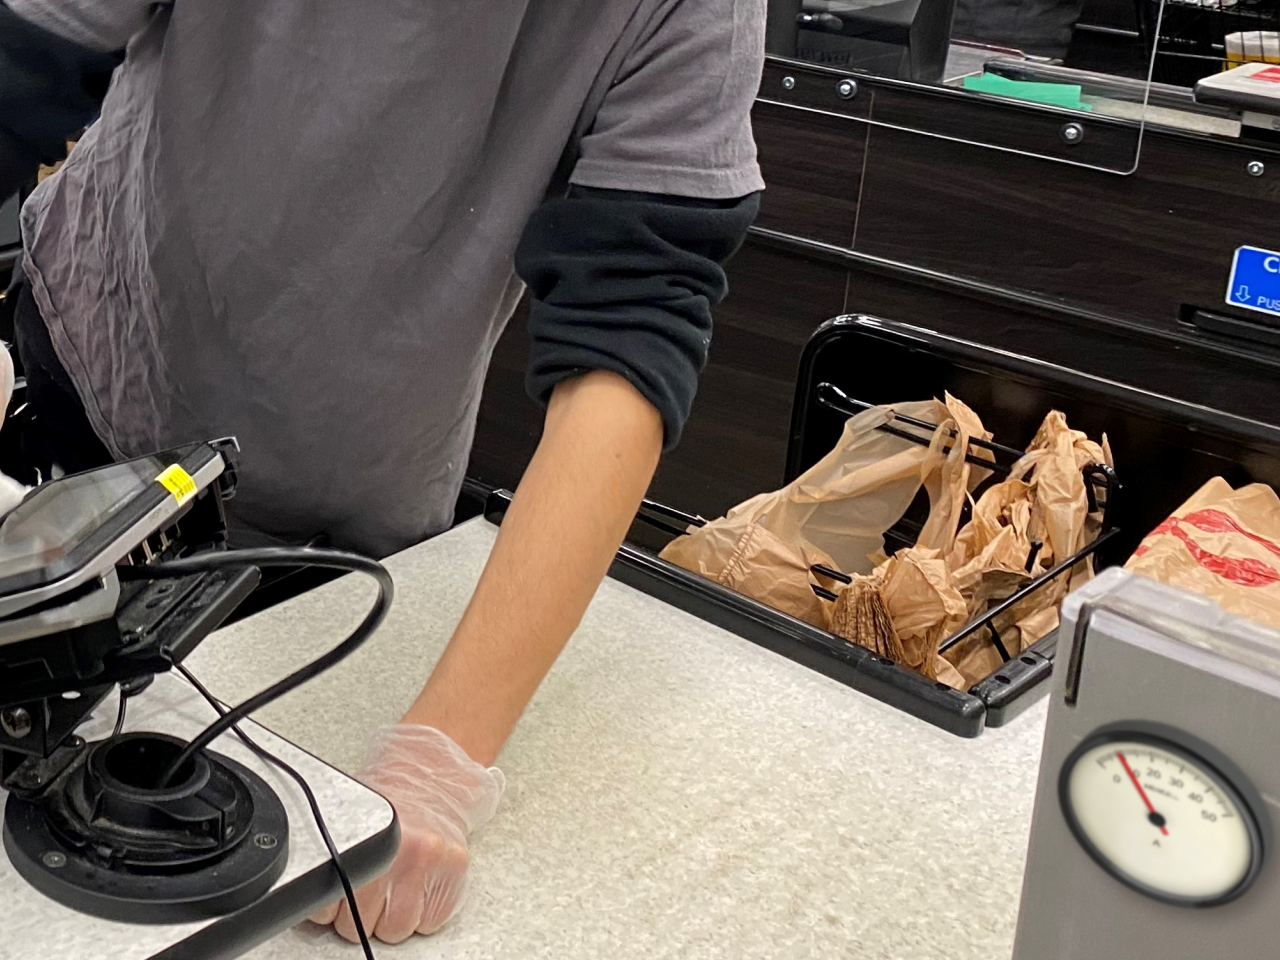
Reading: {"value": 10, "unit": "A"}
